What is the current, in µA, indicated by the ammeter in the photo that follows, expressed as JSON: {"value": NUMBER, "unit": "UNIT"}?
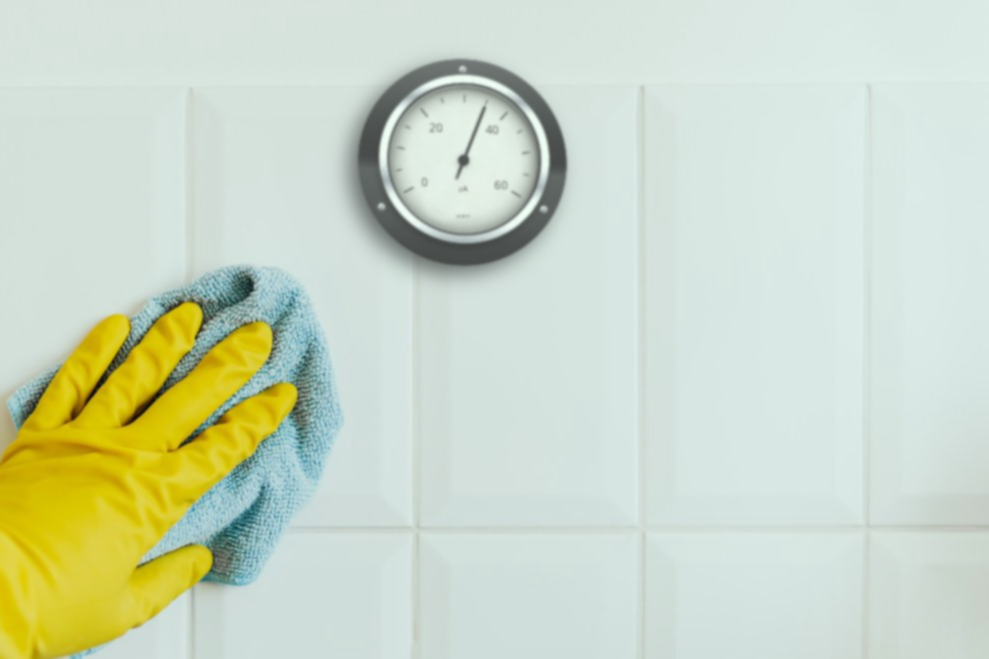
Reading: {"value": 35, "unit": "µA"}
